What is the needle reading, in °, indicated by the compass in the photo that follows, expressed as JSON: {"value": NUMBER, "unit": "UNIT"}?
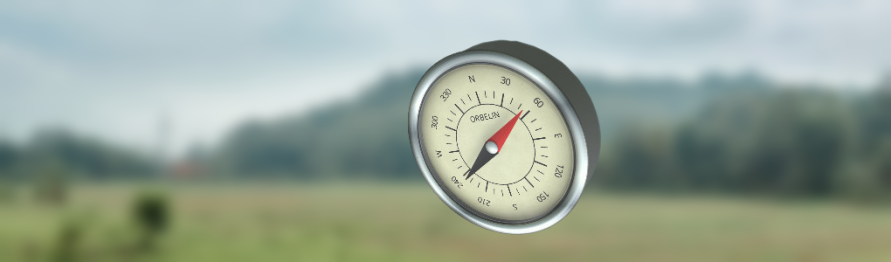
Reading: {"value": 55, "unit": "°"}
